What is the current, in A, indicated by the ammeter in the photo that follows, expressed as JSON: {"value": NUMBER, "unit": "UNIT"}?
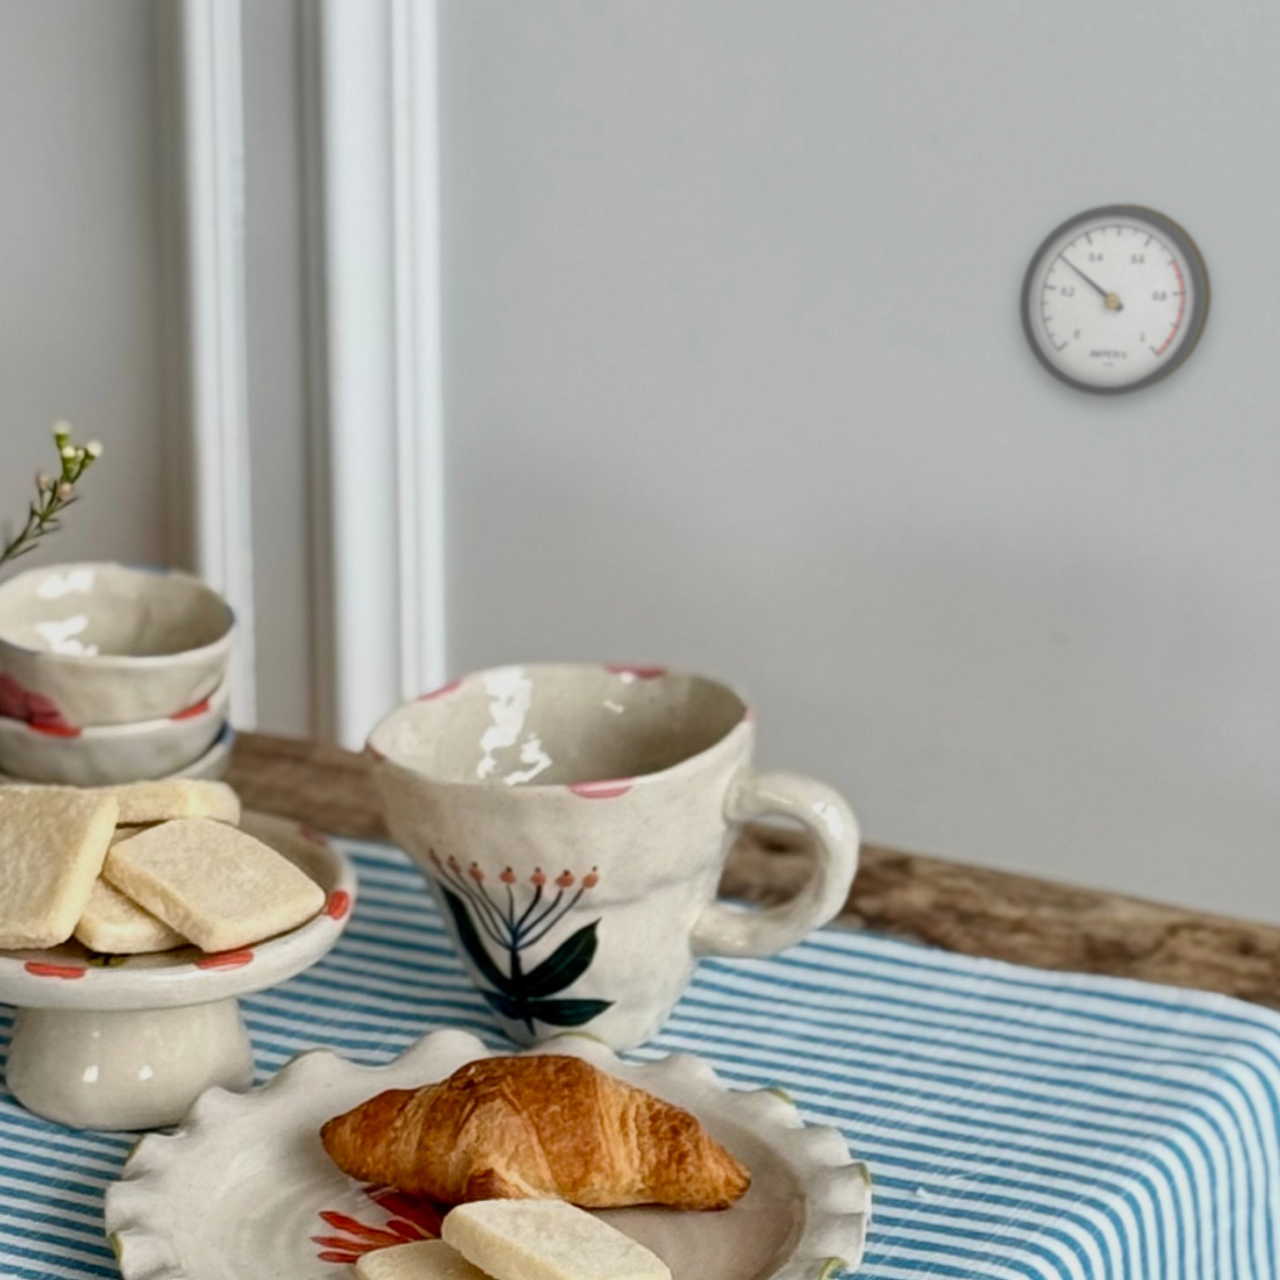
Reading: {"value": 0.3, "unit": "A"}
